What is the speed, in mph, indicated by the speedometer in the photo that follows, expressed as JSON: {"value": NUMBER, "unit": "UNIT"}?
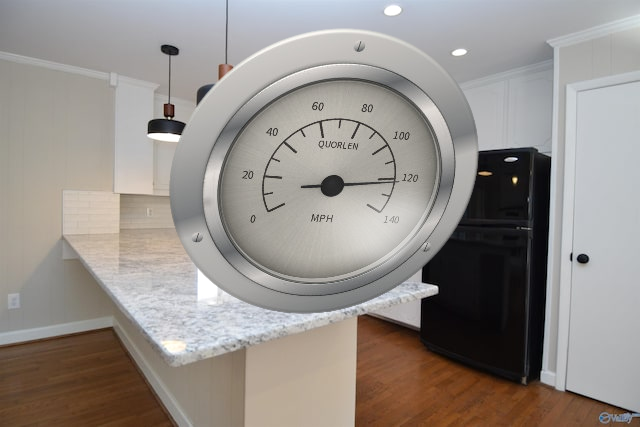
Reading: {"value": 120, "unit": "mph"}
